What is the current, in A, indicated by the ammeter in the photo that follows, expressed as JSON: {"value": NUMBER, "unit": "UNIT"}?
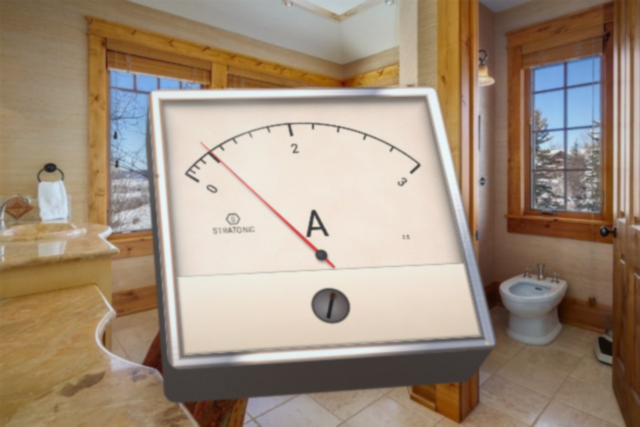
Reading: {"value": 1, "unit": "A"}
